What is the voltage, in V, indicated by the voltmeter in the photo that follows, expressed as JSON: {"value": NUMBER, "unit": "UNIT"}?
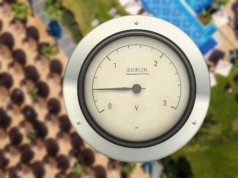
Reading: {"value": 0.4, "unit": "V"}
